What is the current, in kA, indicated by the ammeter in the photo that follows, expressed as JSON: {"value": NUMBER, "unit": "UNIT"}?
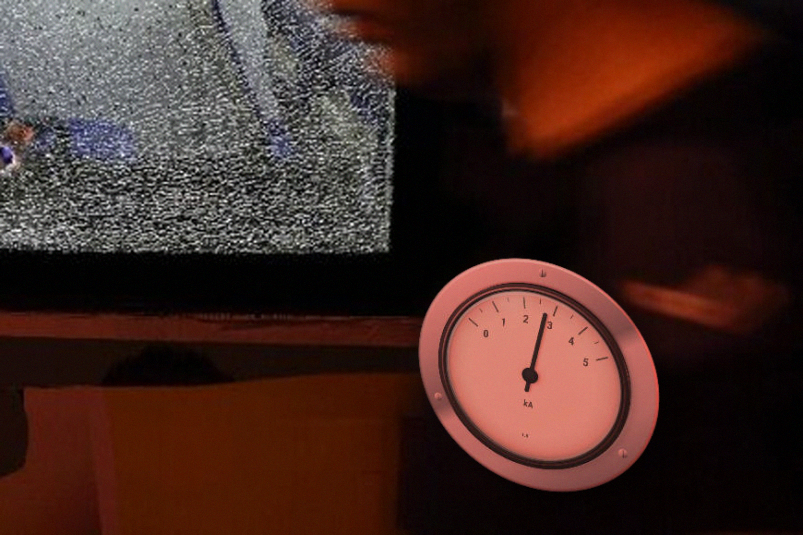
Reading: {"value": 2.75, "unit": "kA"}
